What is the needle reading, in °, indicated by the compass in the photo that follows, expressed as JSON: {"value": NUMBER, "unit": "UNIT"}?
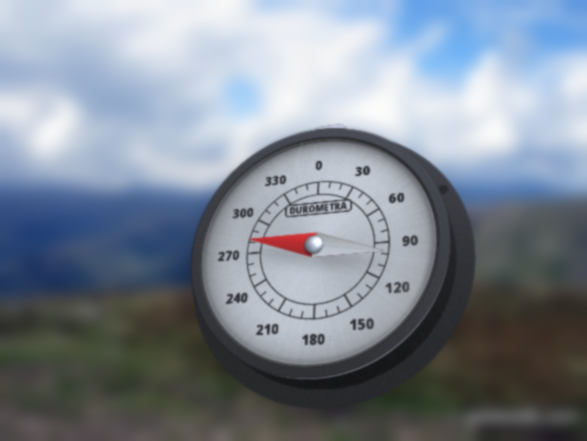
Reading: {"value": 280, "unit": "°"}
